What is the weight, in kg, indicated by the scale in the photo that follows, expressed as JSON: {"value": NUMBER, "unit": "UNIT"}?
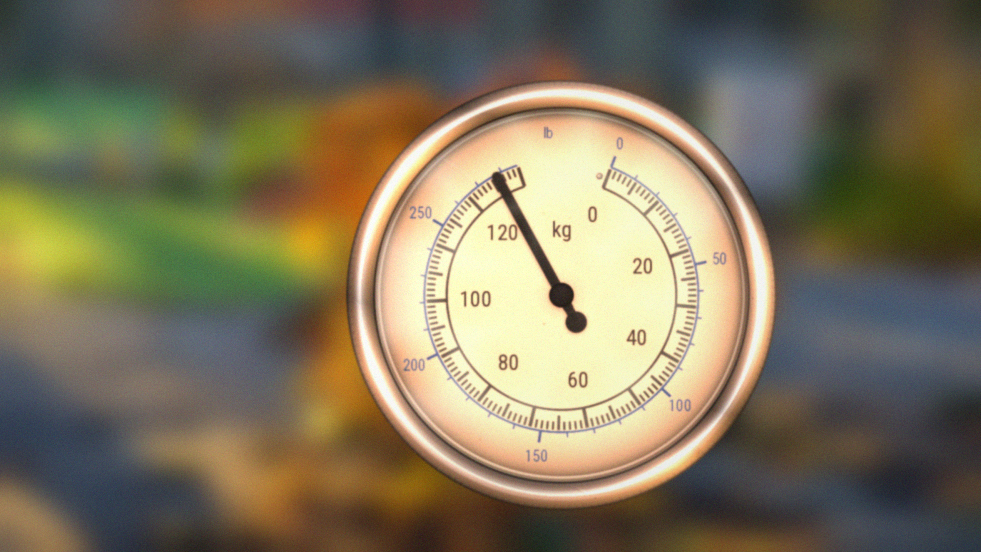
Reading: {"value": 126, "unit": "kg"}
